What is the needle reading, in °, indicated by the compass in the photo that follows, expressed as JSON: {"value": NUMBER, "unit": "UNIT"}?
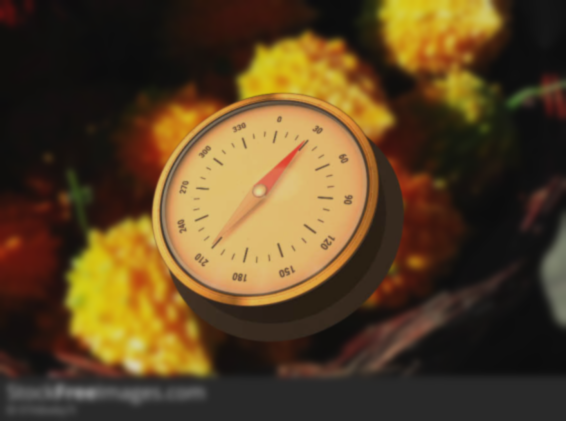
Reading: {"value": 30, "unit": "°"}
